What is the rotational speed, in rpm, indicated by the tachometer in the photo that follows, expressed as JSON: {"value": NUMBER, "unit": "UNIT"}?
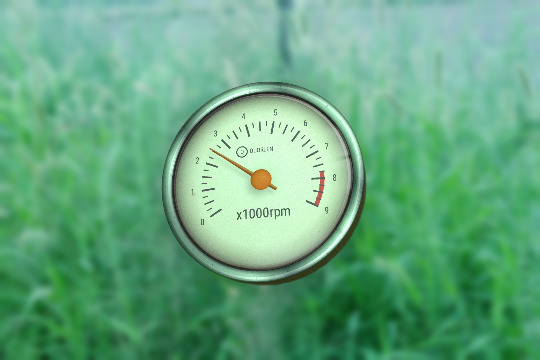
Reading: {"value": 2500, "unit": "rpm"}
